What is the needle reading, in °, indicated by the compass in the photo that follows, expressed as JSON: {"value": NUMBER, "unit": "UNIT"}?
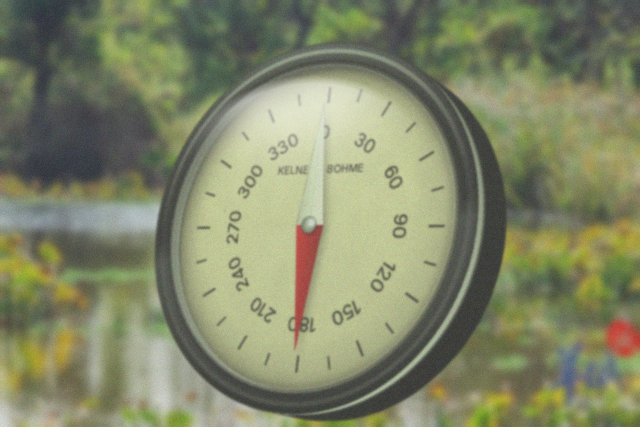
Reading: {"value": 180, "unit": "°"}
